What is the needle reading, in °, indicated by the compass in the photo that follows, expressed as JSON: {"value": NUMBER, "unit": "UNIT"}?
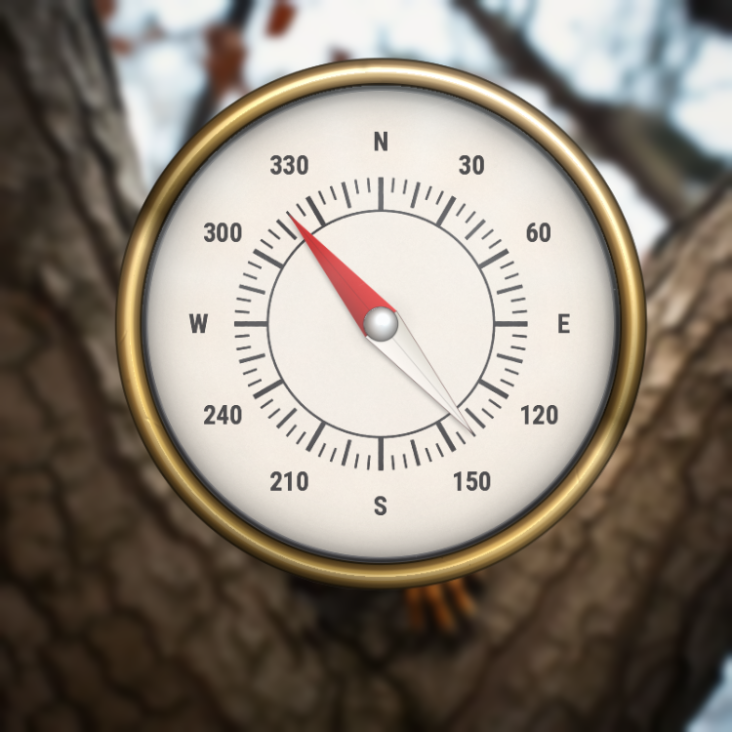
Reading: {"value": 320, "unit": "°"}
